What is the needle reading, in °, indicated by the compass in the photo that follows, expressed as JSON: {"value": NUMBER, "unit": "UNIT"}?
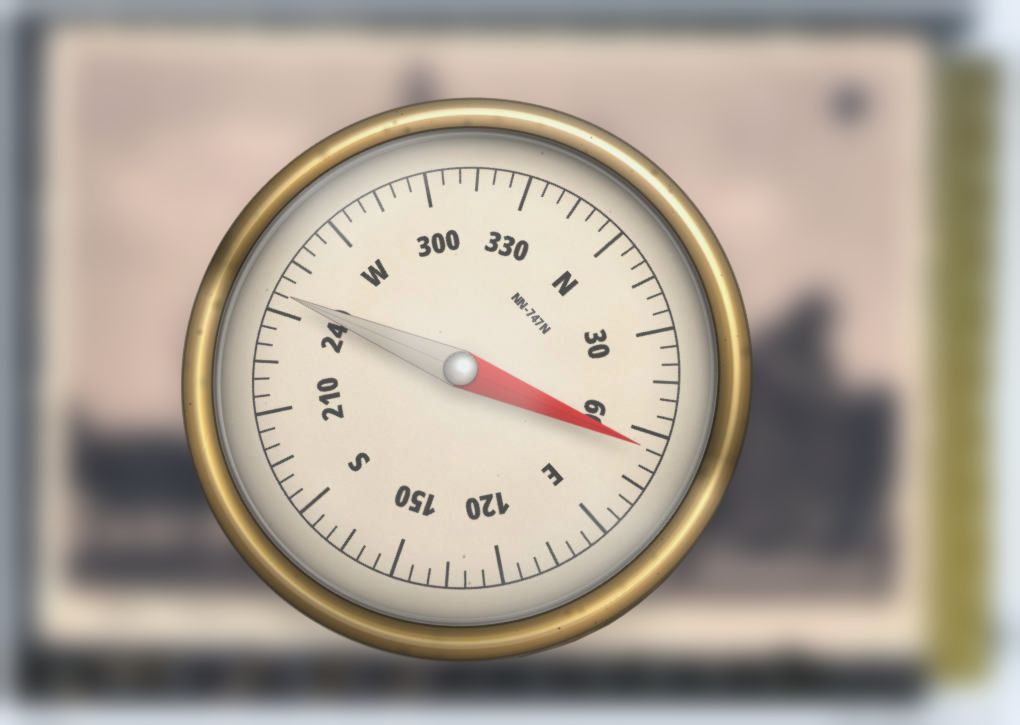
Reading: {"value": 65, "unit": "°"}
